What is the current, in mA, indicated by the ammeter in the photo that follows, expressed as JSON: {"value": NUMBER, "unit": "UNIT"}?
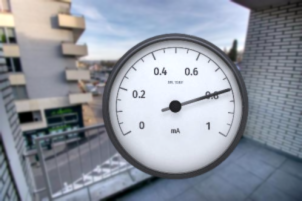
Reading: {"value": 0.8, "unit": "mA"}
